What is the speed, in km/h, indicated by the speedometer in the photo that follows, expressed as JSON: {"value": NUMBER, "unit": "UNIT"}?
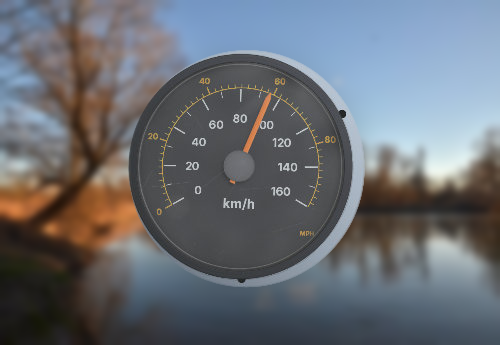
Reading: {"value": 95, "unit": "km/h"}
